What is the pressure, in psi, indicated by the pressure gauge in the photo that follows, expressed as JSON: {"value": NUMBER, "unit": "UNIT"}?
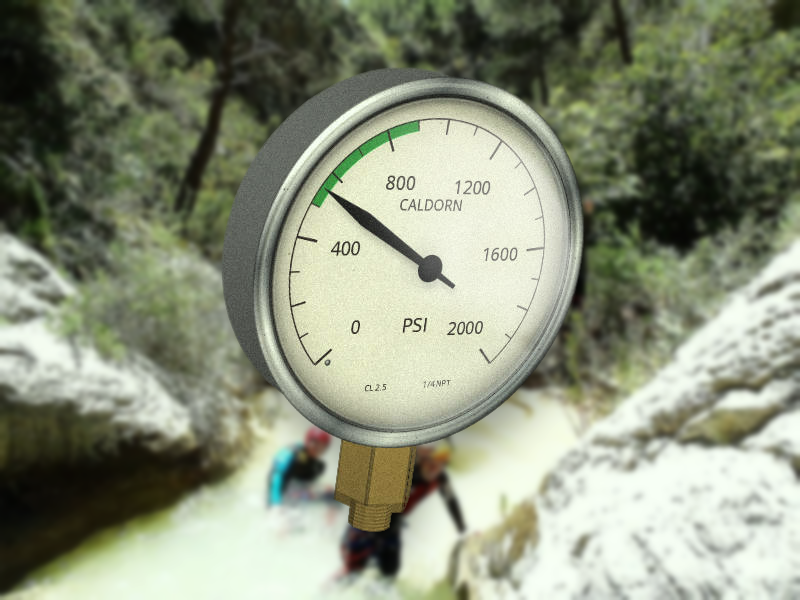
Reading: {"value": 550, "unit": "psi"}
